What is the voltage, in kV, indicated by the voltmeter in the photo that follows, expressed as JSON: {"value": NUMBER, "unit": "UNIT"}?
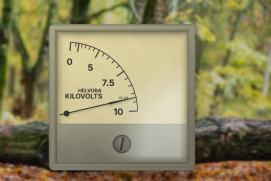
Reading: {"value": 9.25, "unit": "kV"}
